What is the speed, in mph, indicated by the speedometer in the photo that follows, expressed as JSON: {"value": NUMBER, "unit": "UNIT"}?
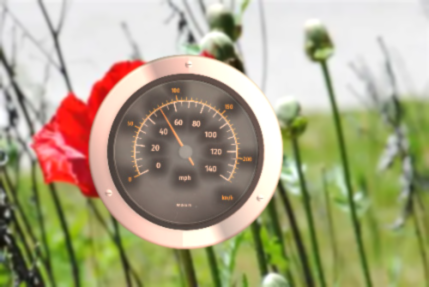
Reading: {"value": 50, "unit": "mph"}
